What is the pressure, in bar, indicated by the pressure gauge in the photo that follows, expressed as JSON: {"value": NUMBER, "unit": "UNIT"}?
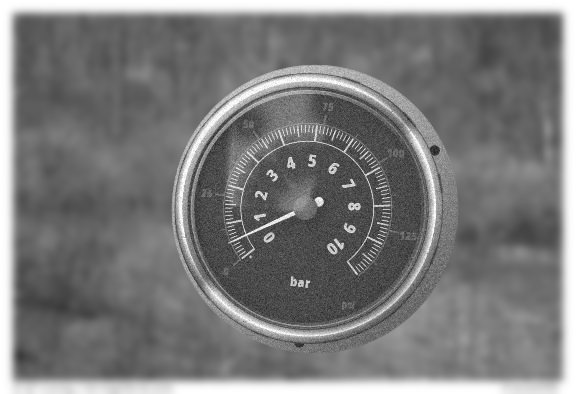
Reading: {"value": 0.5, "unit": "bar"}
